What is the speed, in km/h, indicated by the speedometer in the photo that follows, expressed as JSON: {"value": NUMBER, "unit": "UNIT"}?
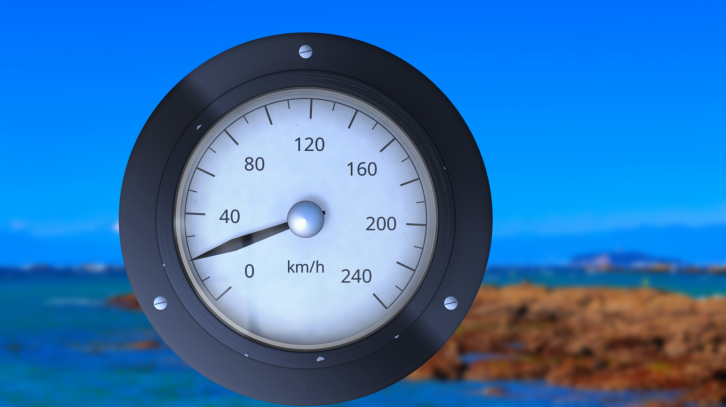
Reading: {"value": 20, "unit": "km/h"}
